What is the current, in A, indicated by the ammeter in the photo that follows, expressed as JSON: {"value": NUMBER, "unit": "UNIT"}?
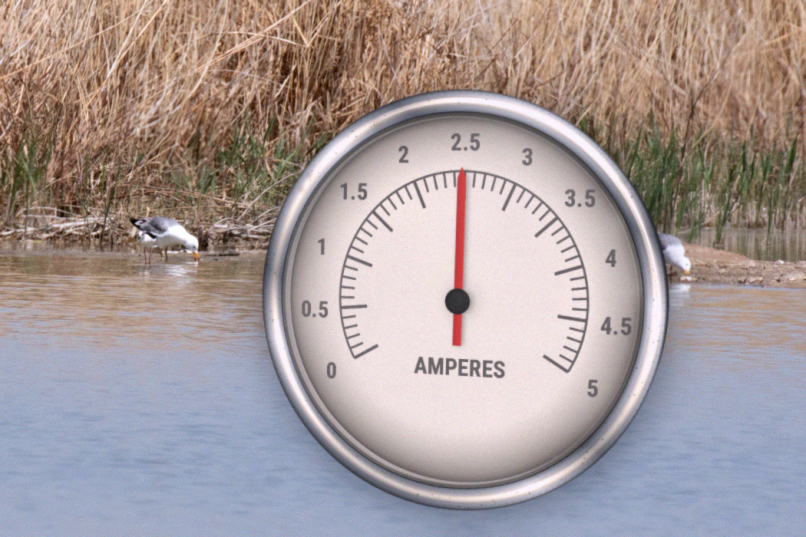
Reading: {"value": 2.5, "unit": "A"}
